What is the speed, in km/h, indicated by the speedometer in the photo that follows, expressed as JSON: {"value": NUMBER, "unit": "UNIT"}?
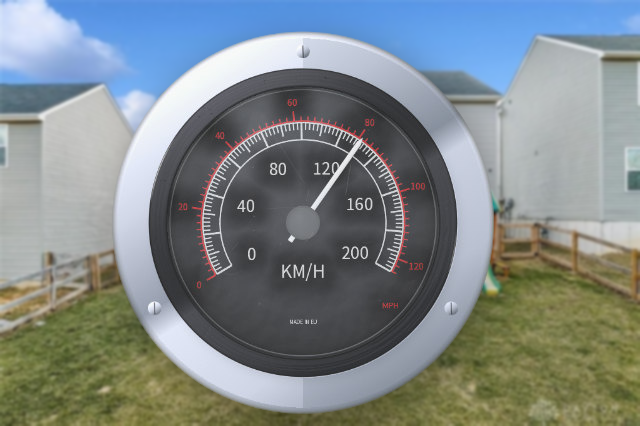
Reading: {"value": 130, "unit": "km/h"}
